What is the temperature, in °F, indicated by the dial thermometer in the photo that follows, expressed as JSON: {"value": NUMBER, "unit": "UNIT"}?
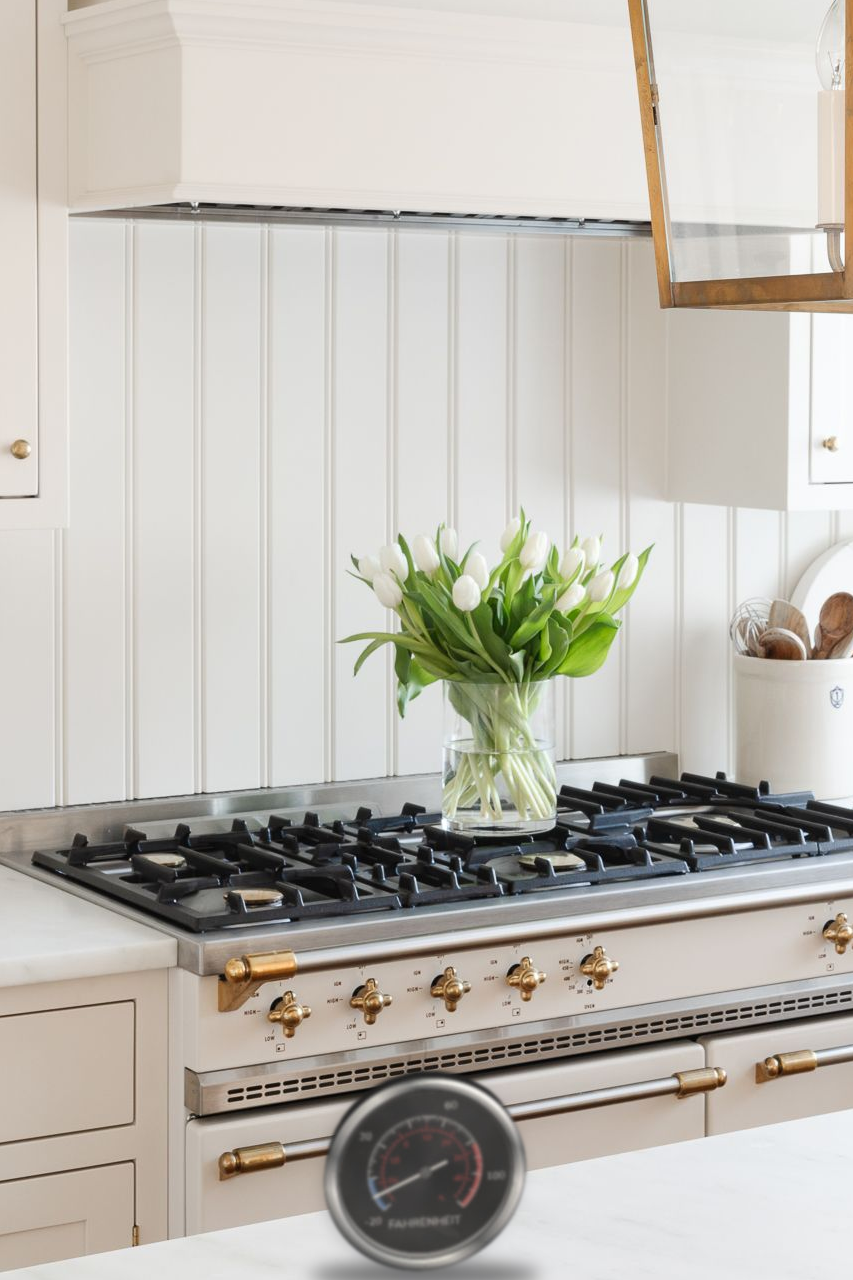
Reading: {"value": -10, "unit": "°F"}
